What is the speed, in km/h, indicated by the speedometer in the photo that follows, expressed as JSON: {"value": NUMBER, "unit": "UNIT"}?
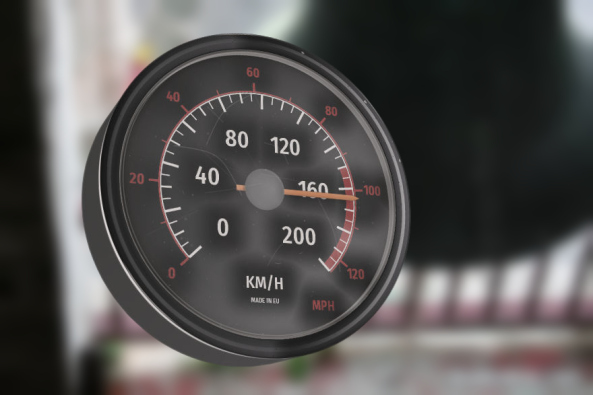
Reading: {"value": 165, "unit": "km/h"}
